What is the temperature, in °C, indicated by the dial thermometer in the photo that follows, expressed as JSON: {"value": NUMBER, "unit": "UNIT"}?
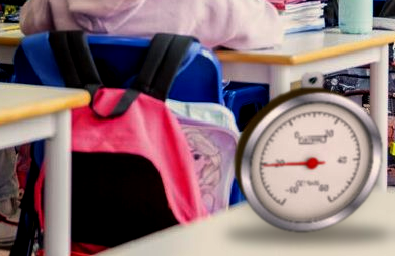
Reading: {"value": -20, "unit": "°C"}
